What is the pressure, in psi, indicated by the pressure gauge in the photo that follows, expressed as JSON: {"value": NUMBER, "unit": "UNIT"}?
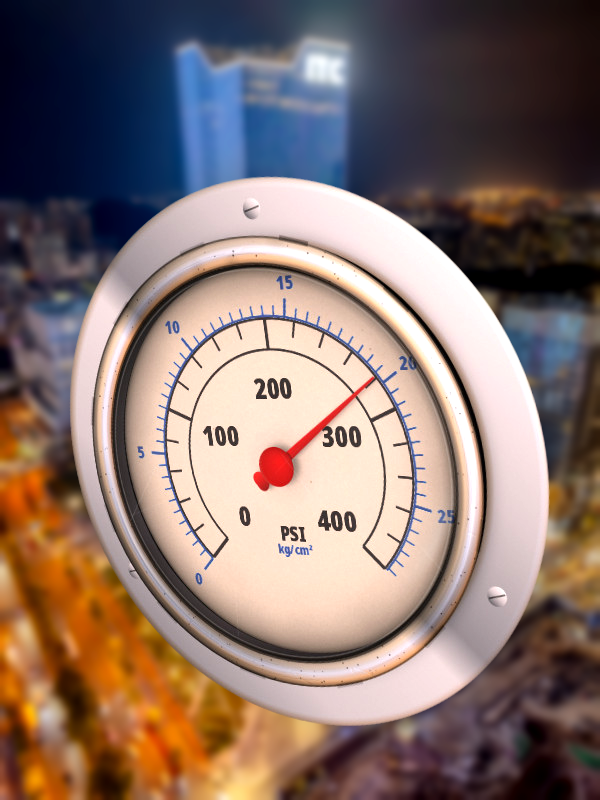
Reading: {"value": 280, "unit": "psi"}
